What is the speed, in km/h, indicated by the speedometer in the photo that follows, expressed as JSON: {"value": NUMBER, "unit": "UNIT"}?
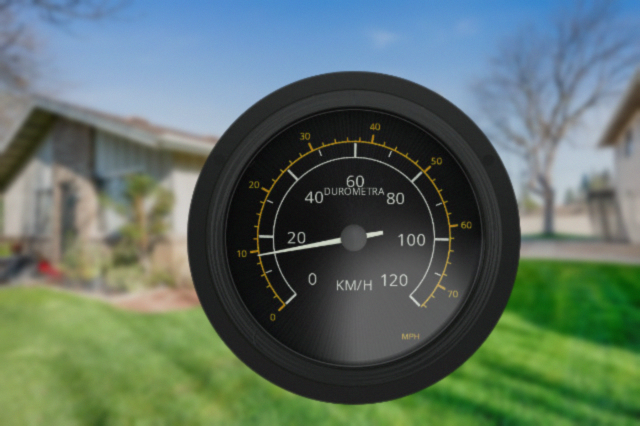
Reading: {"value": 15, "unit": "km/h"}
